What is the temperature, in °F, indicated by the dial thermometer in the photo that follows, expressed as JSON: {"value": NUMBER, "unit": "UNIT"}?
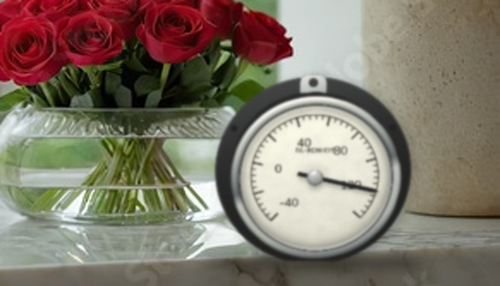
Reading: {"value": 120, "unit": "°F"}
